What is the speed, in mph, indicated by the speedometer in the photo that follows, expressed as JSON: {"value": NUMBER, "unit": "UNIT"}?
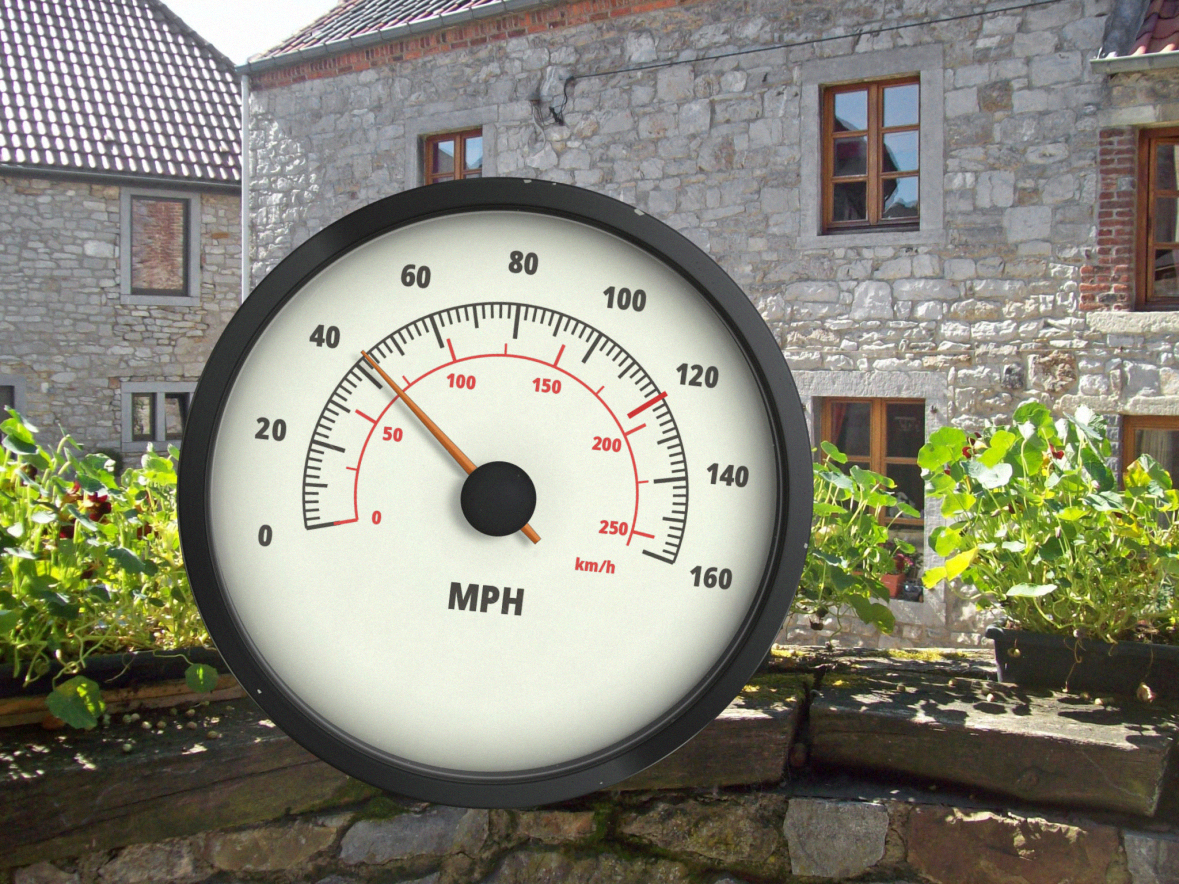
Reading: {"value": 43, "unit": "mph"}
